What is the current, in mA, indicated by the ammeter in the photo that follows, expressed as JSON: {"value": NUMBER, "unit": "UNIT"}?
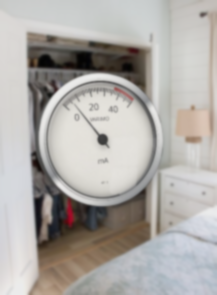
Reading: {"value": 5, "unit": "mA"}
